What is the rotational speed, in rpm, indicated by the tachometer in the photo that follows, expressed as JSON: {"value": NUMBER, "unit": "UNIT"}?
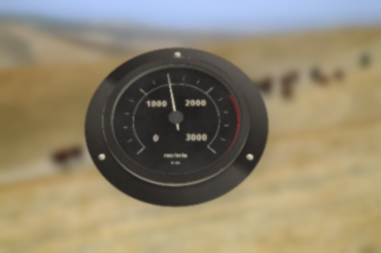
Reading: {"value": 1400, "unit": "rpm"}
